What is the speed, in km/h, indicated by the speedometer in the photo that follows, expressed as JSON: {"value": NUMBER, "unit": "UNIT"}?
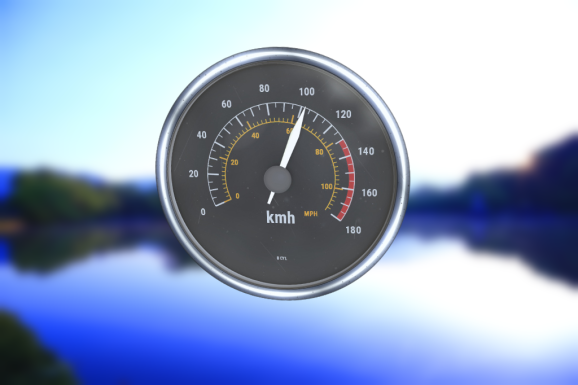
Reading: {"value": 102.5, "unit": "km/h"}
